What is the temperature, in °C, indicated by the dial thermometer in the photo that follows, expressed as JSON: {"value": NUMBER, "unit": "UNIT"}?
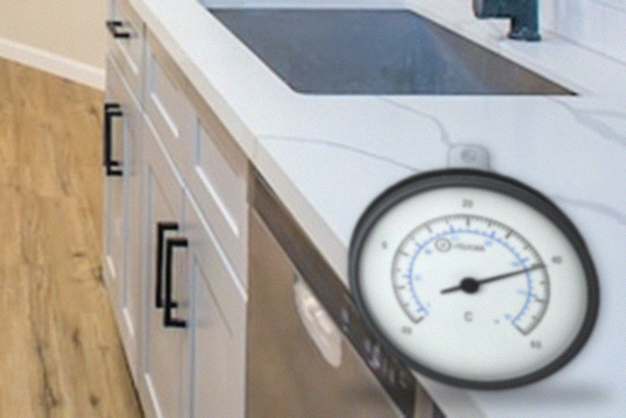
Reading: {"value": 40, "unit": "°C"}
